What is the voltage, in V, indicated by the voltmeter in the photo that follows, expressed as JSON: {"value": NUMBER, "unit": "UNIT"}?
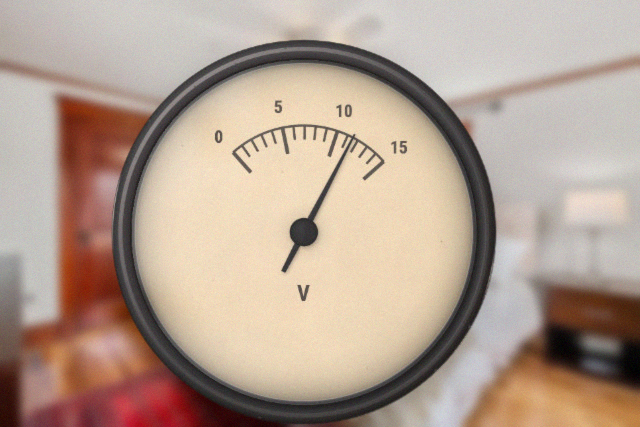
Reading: {"value": 11.5, "unit": "V"}
